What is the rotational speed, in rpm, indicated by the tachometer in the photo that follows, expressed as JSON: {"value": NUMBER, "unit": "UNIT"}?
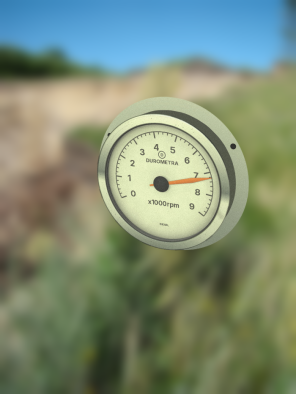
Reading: {"value": 7200, "unit": "rpm"}
